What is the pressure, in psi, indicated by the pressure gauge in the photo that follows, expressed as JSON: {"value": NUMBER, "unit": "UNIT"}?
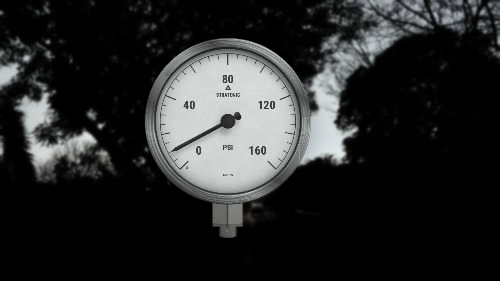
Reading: {"value": 10, "unit": "psi"}
